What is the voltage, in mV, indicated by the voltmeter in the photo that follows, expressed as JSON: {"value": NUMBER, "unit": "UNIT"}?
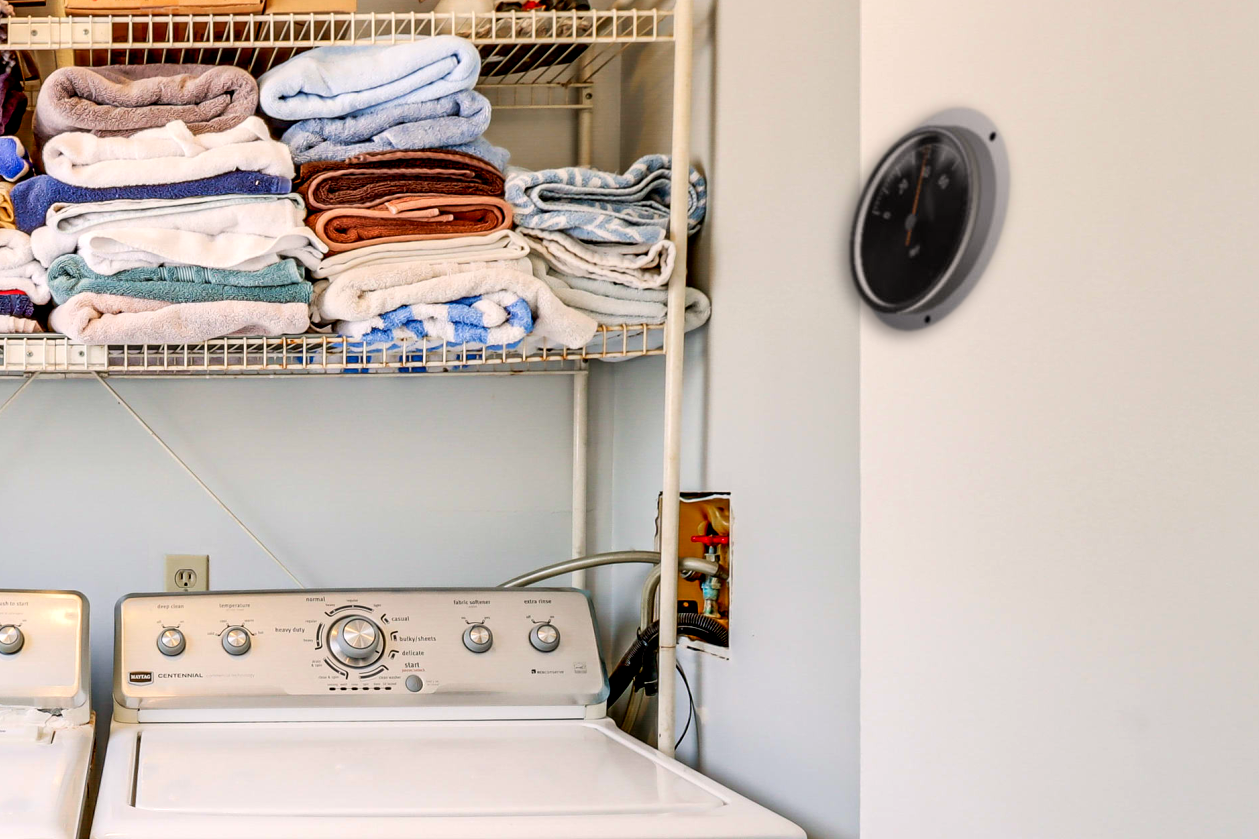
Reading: {"value": 40, "unit": "mV"}
